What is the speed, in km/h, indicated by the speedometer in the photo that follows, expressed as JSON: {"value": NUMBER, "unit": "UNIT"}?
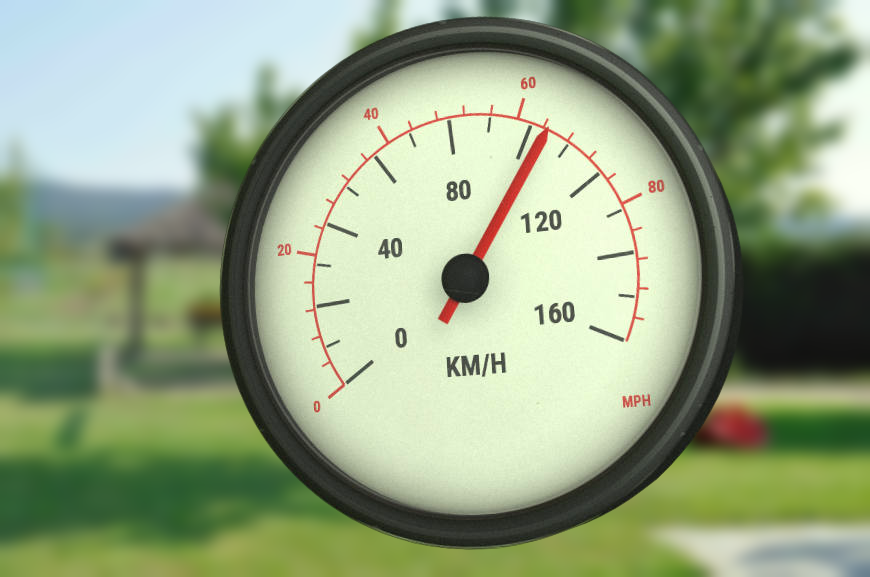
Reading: {"value": 105, "unit": "km/h"}
